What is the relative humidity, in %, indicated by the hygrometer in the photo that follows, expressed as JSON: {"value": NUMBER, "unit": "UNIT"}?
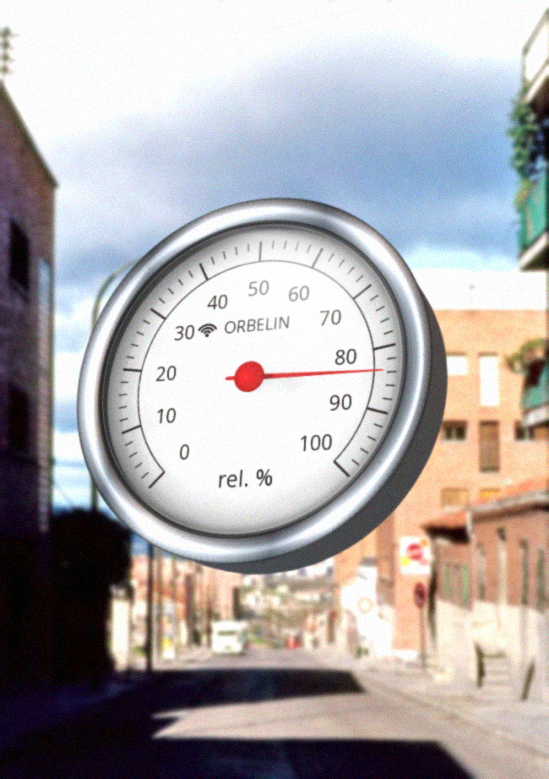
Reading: {"value": 84, "unit": "%"}
